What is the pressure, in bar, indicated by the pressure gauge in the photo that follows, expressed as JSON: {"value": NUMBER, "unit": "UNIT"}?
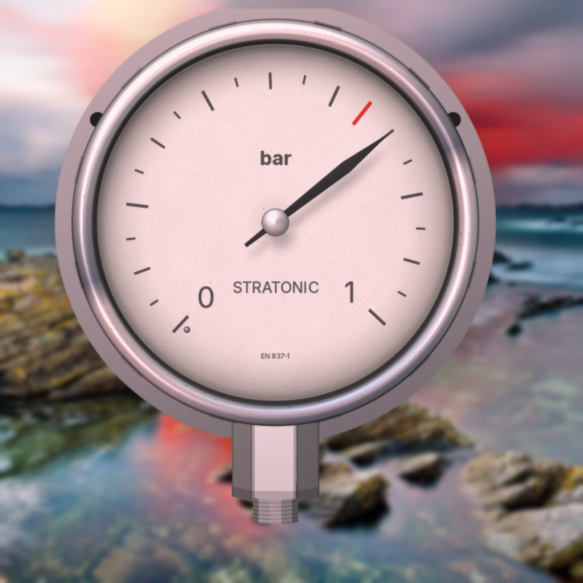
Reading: {"value": 0.7, "unit": "bar"}
